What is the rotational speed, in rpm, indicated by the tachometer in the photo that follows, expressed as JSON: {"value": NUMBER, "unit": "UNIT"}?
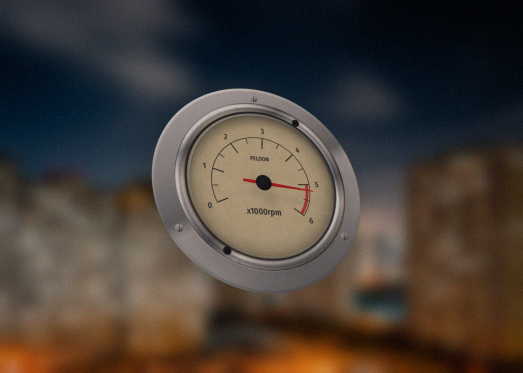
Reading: {"value": 5250, "unit": "rpm"}
